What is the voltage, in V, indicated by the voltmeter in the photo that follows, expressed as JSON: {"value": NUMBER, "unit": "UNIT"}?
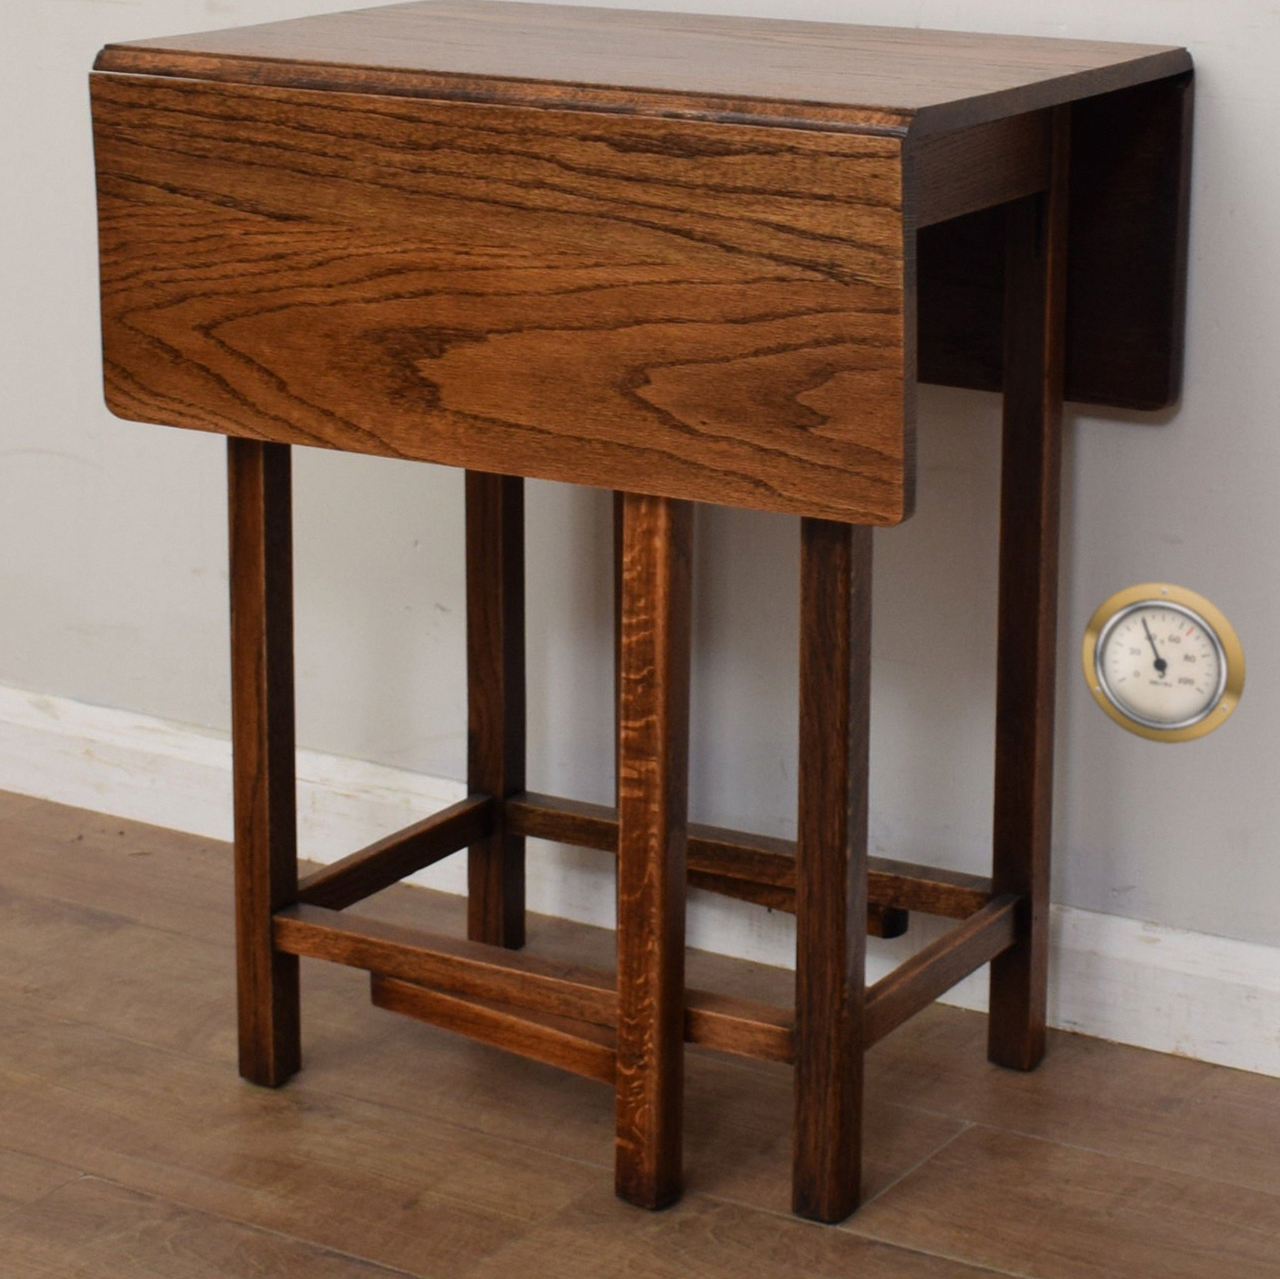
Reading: {"value": 40, "unit": "V"}
